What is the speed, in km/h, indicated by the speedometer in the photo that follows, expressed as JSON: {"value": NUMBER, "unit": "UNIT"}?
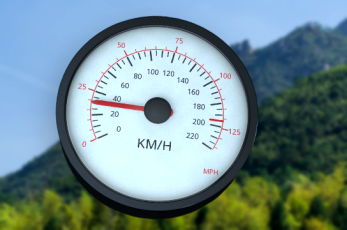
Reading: {"value": 30, "unit": "km/h"}
